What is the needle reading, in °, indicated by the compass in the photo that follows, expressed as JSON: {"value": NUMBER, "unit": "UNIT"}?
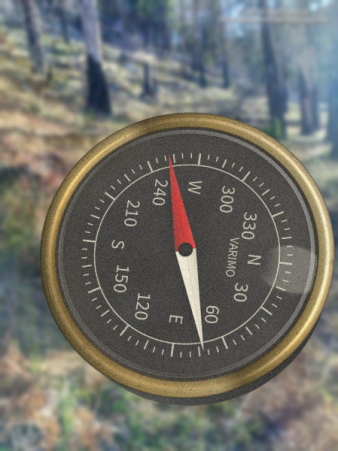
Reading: {"value": 252.5, "unit": "°"}
